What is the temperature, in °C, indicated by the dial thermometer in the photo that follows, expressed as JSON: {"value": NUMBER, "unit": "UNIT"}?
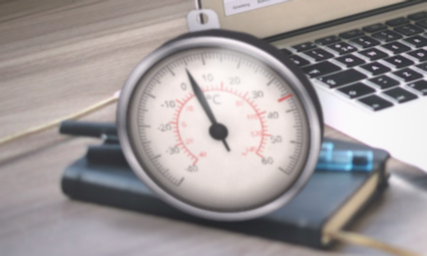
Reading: {"value": 5, "unit": "°C"}
